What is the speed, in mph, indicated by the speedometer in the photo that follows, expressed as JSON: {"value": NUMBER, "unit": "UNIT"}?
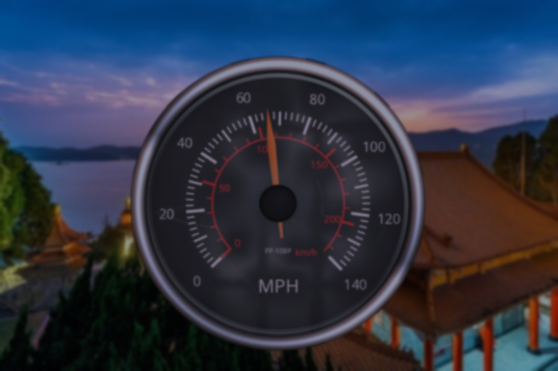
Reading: {"value": 66, "unit": "mph"}
